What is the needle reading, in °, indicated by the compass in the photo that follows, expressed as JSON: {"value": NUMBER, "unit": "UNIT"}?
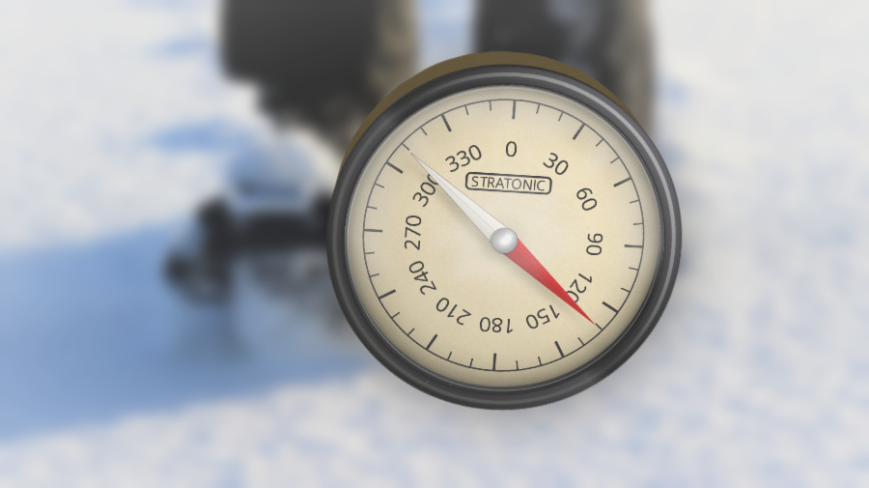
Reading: {"value": 130, "unit": "°"}
